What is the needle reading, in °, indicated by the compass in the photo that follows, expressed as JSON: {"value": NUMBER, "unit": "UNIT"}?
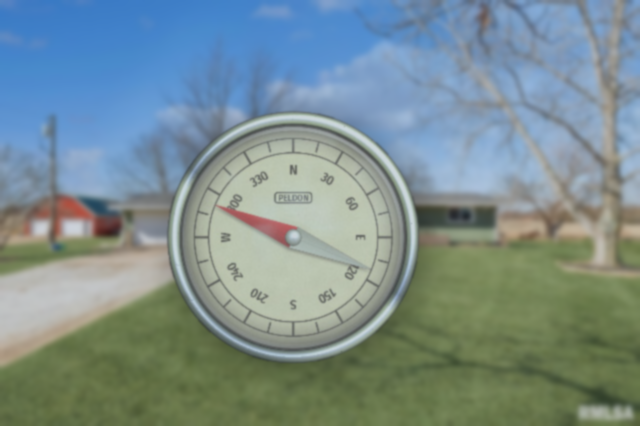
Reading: {"value": 292.5, "unit": "°"}
